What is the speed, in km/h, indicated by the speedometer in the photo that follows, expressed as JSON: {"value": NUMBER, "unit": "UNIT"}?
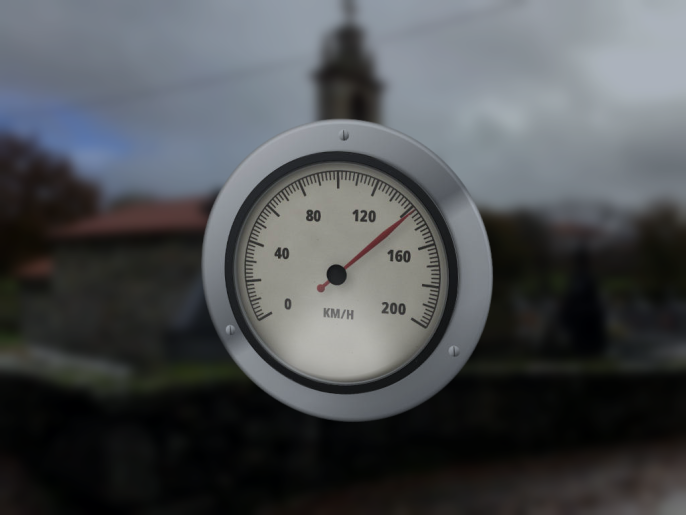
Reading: {"value": 142, "unit": "km/h"}
